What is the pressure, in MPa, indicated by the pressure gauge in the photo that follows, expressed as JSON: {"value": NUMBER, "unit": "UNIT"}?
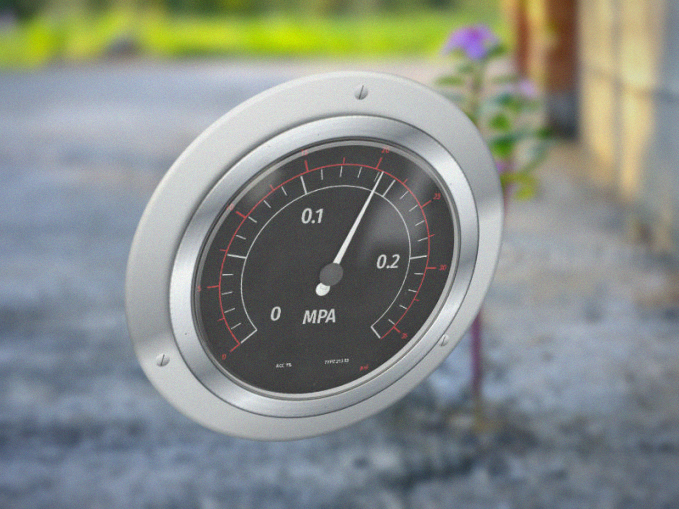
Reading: {"value": 0.14, "unit": "MPa"}
